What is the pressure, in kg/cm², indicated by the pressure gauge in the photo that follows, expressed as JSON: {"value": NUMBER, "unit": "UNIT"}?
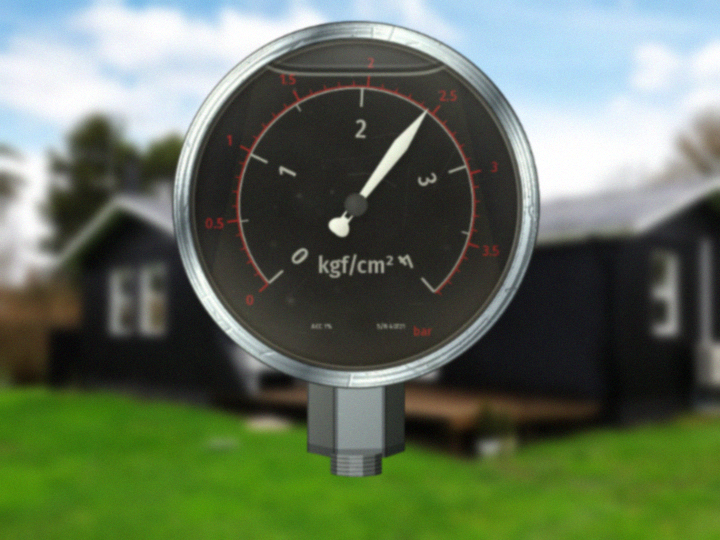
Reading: {"value": 2.5, "unit": "kg/cm²"}
